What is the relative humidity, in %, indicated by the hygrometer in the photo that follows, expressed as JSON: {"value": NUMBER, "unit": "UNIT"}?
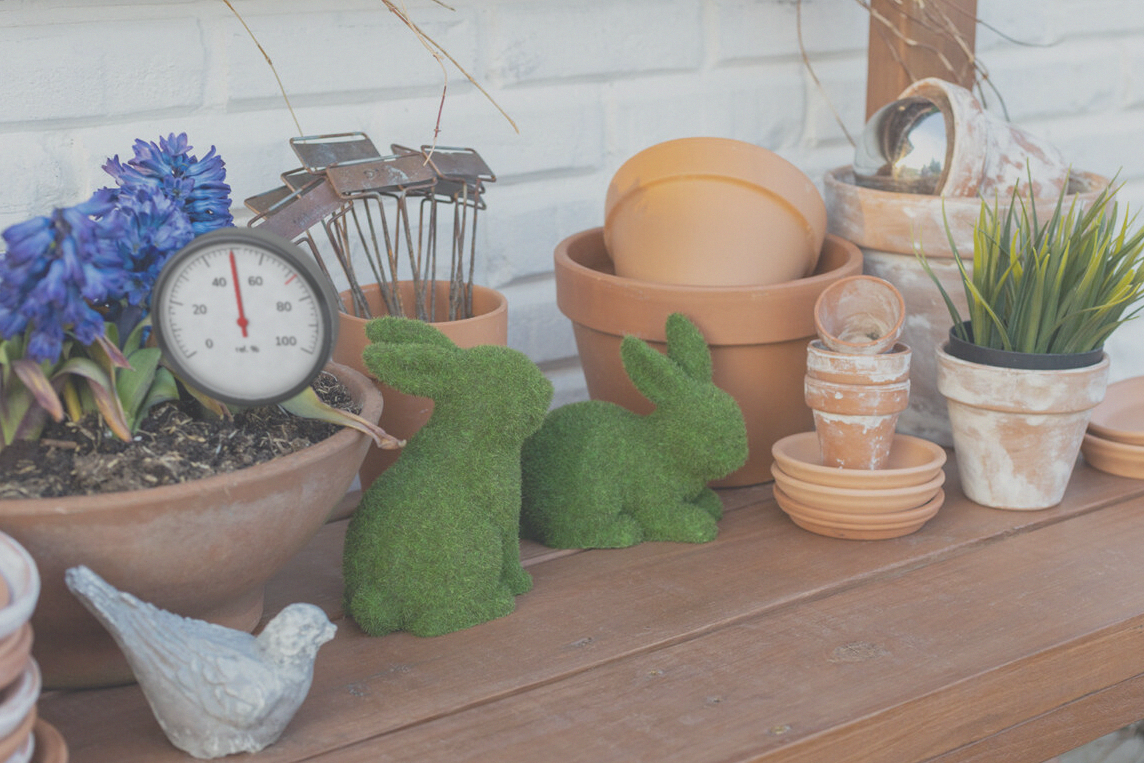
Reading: {"value": 50, "unit": "%"}
